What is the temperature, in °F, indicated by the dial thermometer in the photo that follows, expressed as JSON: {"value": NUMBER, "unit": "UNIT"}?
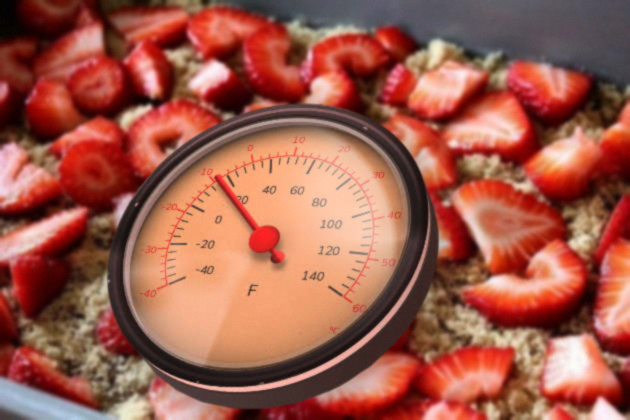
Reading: {"value": 16, "unit": "°F"}
